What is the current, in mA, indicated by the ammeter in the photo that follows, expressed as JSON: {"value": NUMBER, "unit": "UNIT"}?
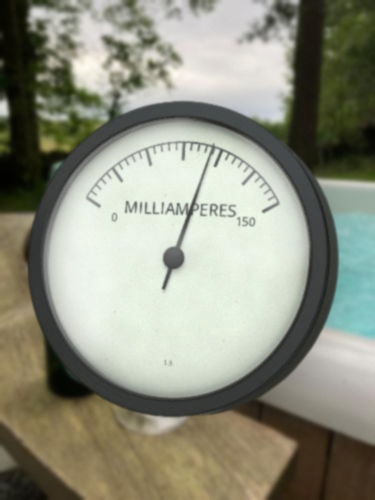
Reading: {"value": 95, "unit": "mA"}
